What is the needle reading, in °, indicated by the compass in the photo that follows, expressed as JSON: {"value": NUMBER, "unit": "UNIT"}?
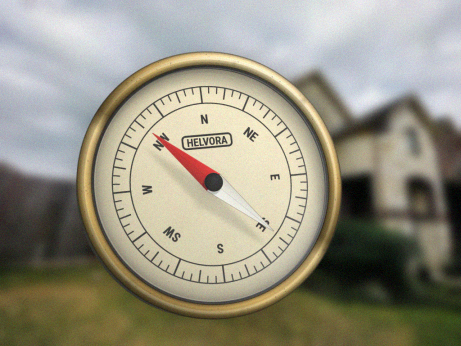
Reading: {"value": 315, "unit": "°"}
